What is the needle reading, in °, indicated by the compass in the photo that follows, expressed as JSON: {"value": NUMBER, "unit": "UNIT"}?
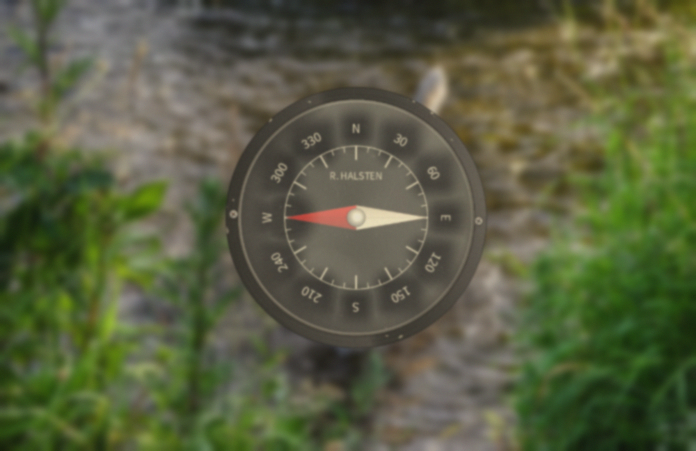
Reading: {"value": 270, "unit": "°"}
